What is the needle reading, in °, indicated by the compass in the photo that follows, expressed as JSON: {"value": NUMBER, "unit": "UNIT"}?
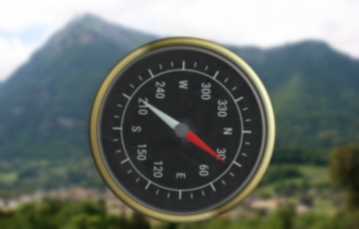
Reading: {"value": 35, "unit": "°"}
